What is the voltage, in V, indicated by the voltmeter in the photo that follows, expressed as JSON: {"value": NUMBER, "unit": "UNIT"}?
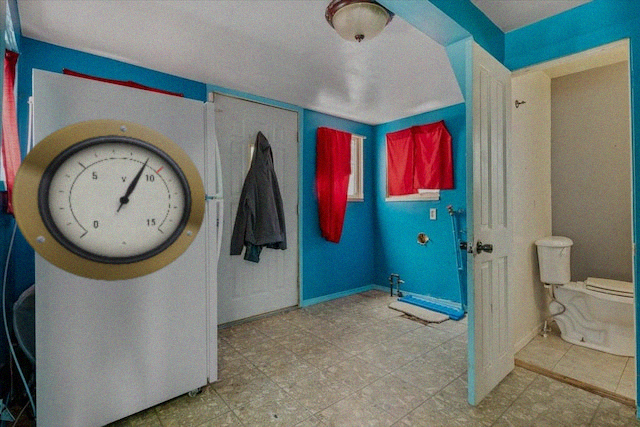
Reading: {"value": 9, "unit": "V"}
